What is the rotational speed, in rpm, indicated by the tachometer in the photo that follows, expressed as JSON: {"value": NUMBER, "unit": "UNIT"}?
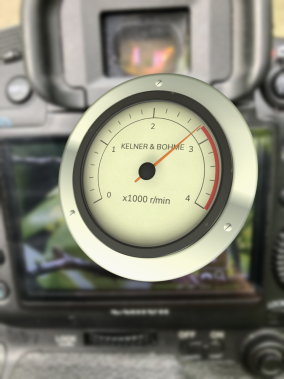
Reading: {"value": 2800, "unit": "rpm"}
